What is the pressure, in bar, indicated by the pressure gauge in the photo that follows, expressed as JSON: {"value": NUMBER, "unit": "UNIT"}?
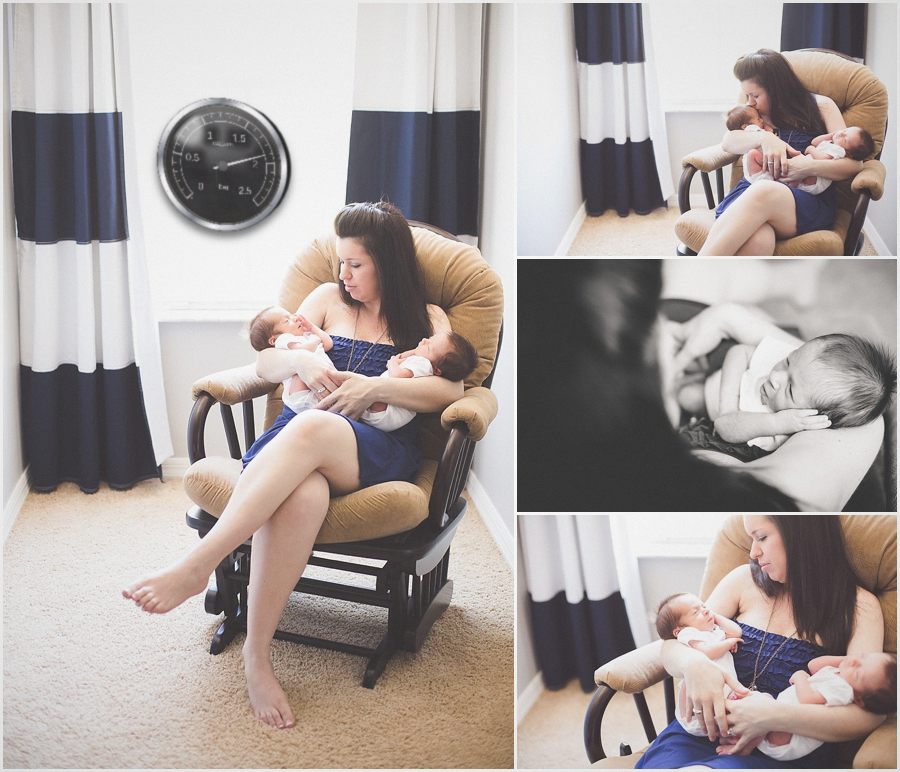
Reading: {"value": 1.9, "unit": "bar"}
